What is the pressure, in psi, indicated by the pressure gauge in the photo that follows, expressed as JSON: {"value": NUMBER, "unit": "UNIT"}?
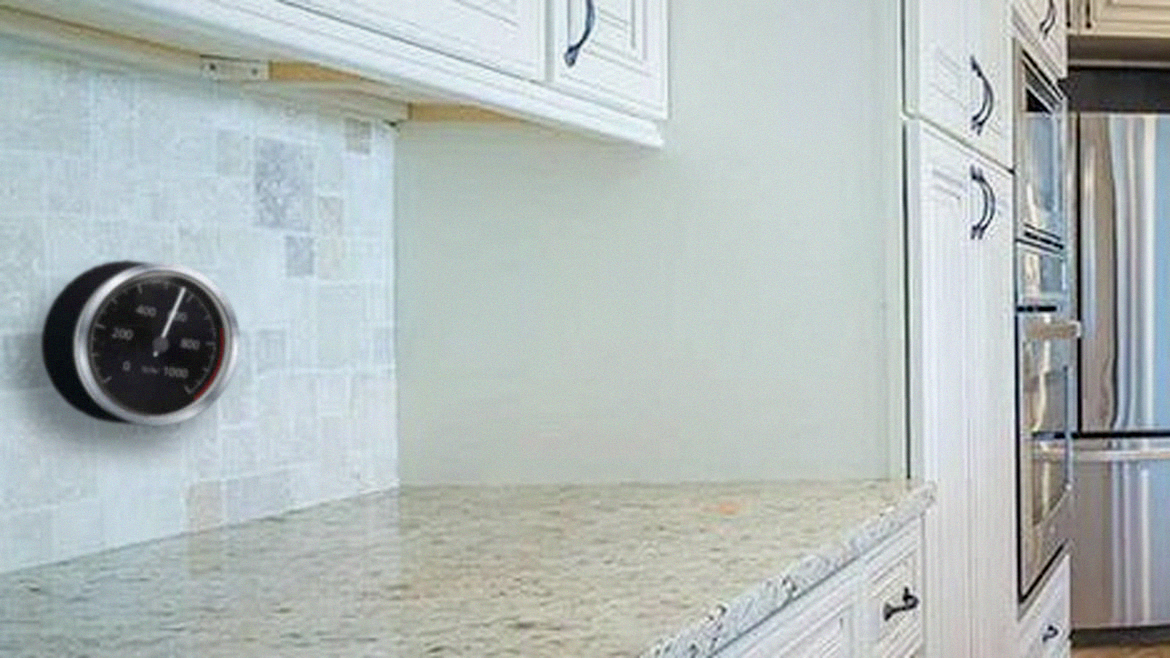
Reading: {"value": 550, "unit": "psi"}
